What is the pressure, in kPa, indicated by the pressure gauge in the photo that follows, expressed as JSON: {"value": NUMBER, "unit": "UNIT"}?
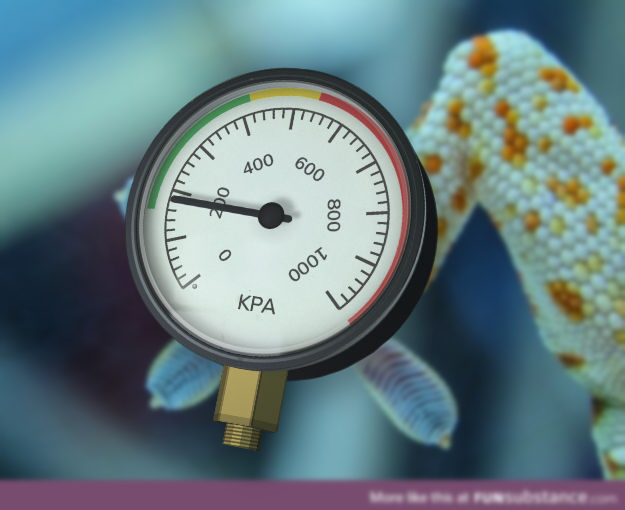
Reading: {"value": 180, "unit": "kPa"}
